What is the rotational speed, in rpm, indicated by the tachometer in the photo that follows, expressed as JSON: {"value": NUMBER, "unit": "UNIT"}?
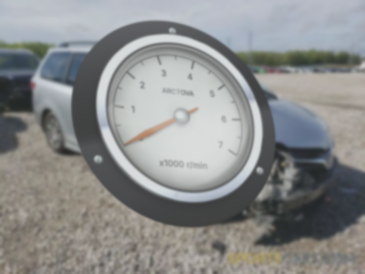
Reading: {"value": 0, "unit": "rpm"}
